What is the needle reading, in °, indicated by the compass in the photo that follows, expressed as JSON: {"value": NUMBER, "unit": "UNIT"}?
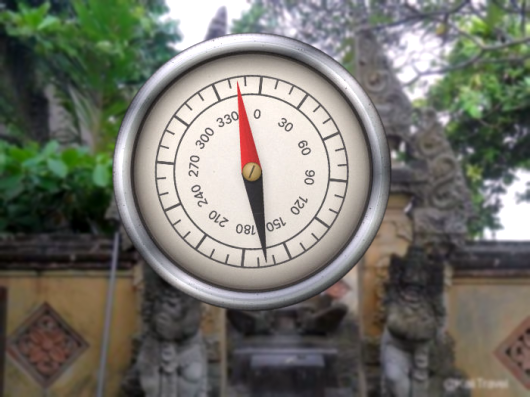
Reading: {"value": 345, "unit": "°"}
